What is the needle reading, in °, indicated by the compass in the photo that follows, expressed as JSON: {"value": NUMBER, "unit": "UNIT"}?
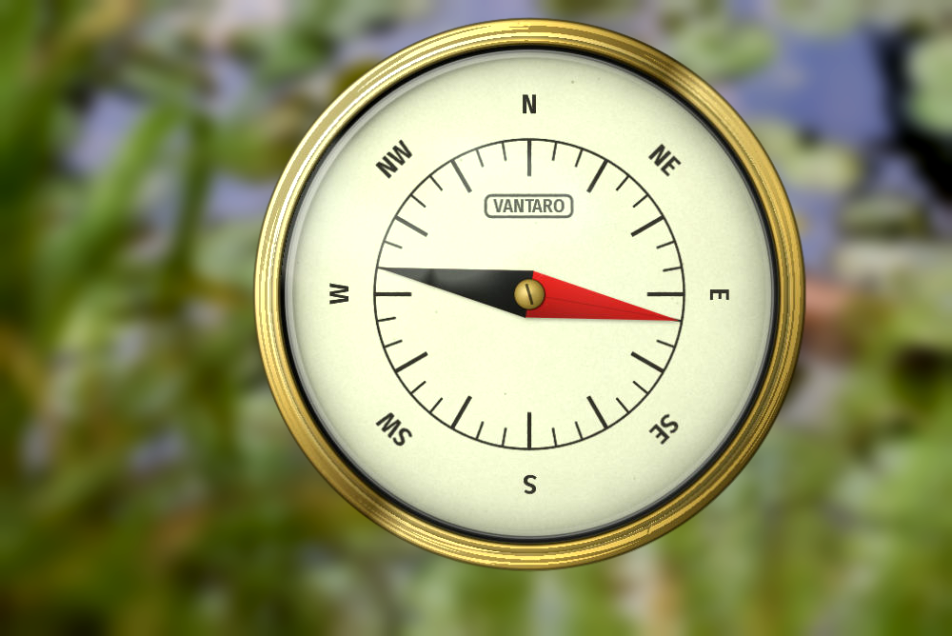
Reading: {"value": 100, "unit": "°"}
